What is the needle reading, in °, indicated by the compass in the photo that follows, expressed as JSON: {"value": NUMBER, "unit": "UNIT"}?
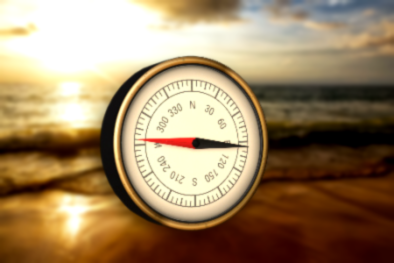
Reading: {"value": 275, "unit": "°"}
